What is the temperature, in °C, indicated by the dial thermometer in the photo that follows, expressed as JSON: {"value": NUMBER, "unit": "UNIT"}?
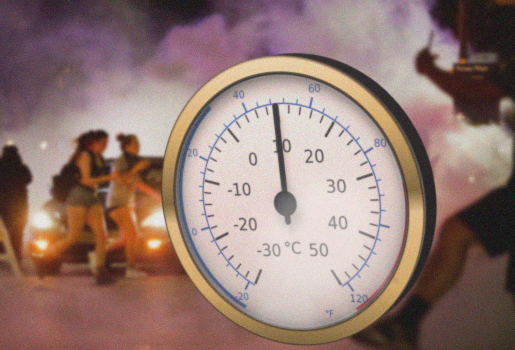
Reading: {"value": 10, "unit": "°C"}
